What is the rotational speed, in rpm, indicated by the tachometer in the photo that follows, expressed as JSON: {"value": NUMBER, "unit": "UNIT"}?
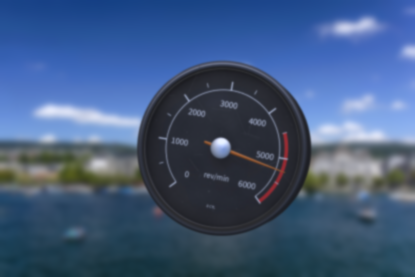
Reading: {"value": 5250, "unit": "rpm"}
